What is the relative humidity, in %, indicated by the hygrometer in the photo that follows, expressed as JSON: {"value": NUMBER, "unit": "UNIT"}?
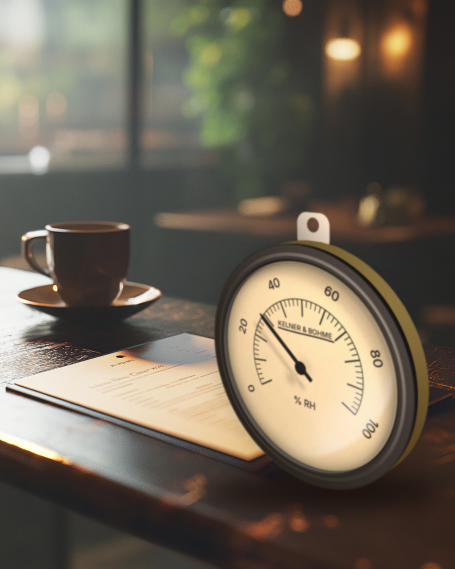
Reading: {"value": 30, "unit": "%"}
